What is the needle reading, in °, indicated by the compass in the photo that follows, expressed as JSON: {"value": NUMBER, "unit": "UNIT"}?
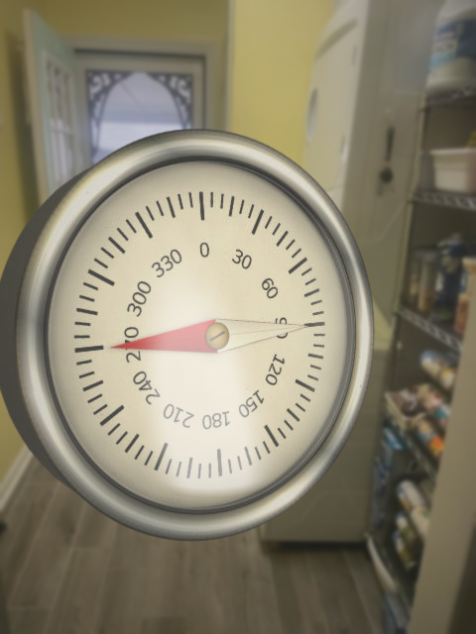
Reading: {"value": 270, "unit": "°"}
